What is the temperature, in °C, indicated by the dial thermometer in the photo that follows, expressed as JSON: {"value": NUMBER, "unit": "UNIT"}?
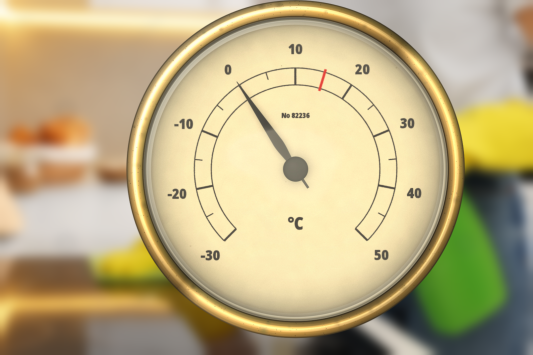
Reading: {"value": 0, "unit": "°C"}
